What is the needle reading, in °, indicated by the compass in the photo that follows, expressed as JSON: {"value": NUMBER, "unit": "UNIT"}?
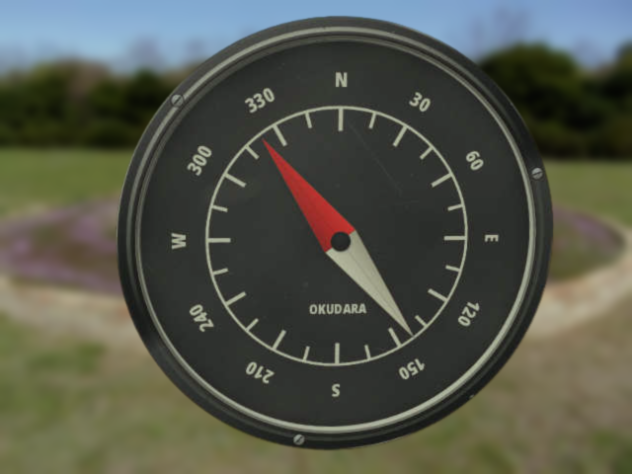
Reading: {"value": 322.5, "unit": "°"}
